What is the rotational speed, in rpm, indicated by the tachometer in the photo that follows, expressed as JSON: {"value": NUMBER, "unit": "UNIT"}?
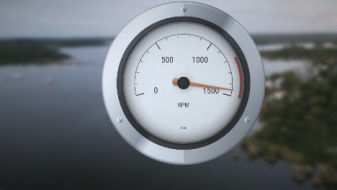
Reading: {"value": 1450, "unit": "rpm"}
